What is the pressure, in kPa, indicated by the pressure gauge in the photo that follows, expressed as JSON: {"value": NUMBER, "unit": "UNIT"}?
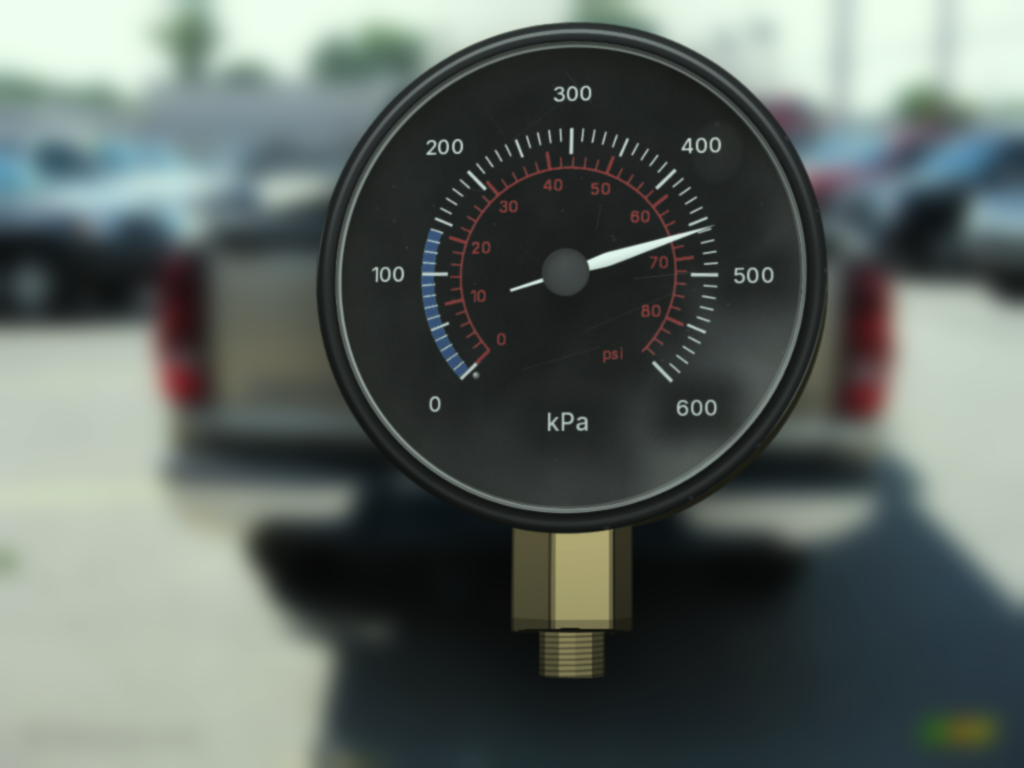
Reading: {"value": 460, "unit": "kPa"}
